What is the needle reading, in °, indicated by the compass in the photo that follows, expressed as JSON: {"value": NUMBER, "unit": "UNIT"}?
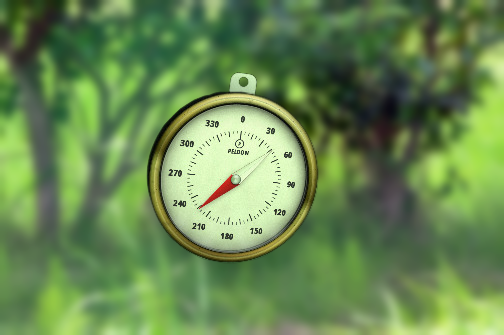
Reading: {"value": 225, "unit": "°"}
